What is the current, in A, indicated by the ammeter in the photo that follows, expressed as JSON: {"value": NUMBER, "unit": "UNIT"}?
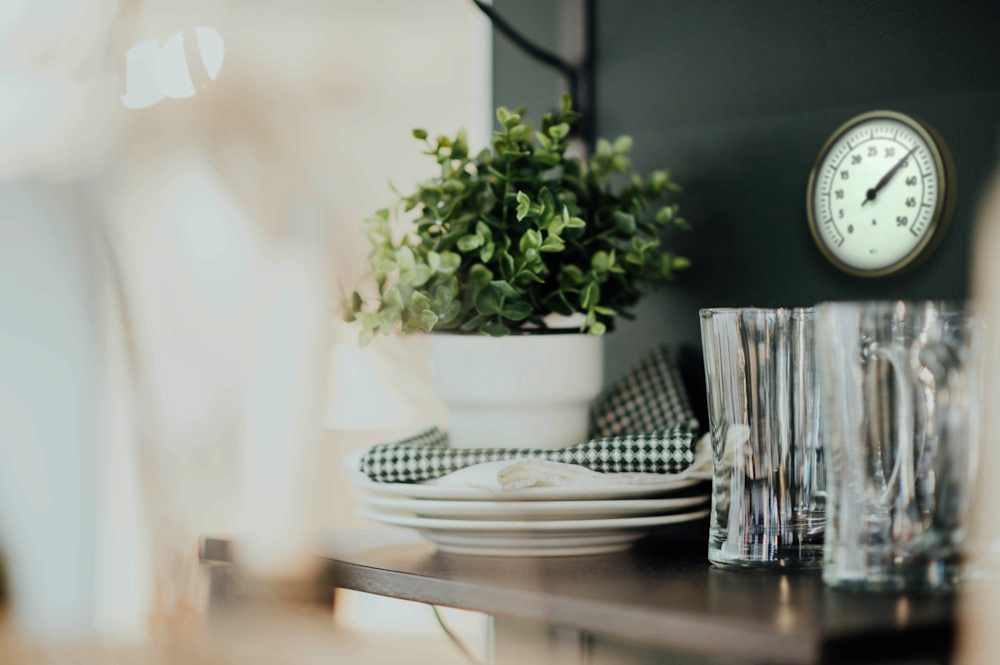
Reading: {"value": 35, "unit": "A"}
